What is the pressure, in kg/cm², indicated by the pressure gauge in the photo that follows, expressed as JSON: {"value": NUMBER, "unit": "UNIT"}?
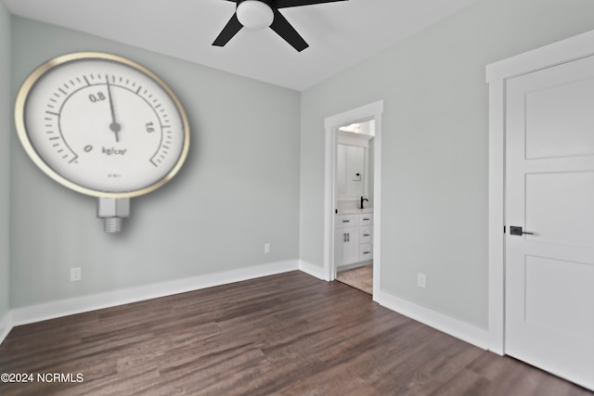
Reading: {"value": 0.95, "unit": "kg/cm²"}
